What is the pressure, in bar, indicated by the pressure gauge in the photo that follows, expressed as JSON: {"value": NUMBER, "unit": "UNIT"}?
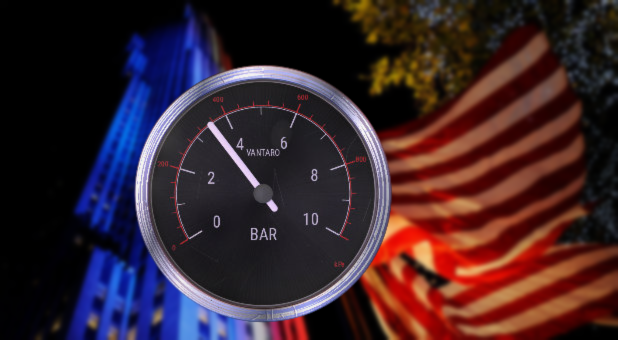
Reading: {"value": 3.5, "unit": "bar"}
